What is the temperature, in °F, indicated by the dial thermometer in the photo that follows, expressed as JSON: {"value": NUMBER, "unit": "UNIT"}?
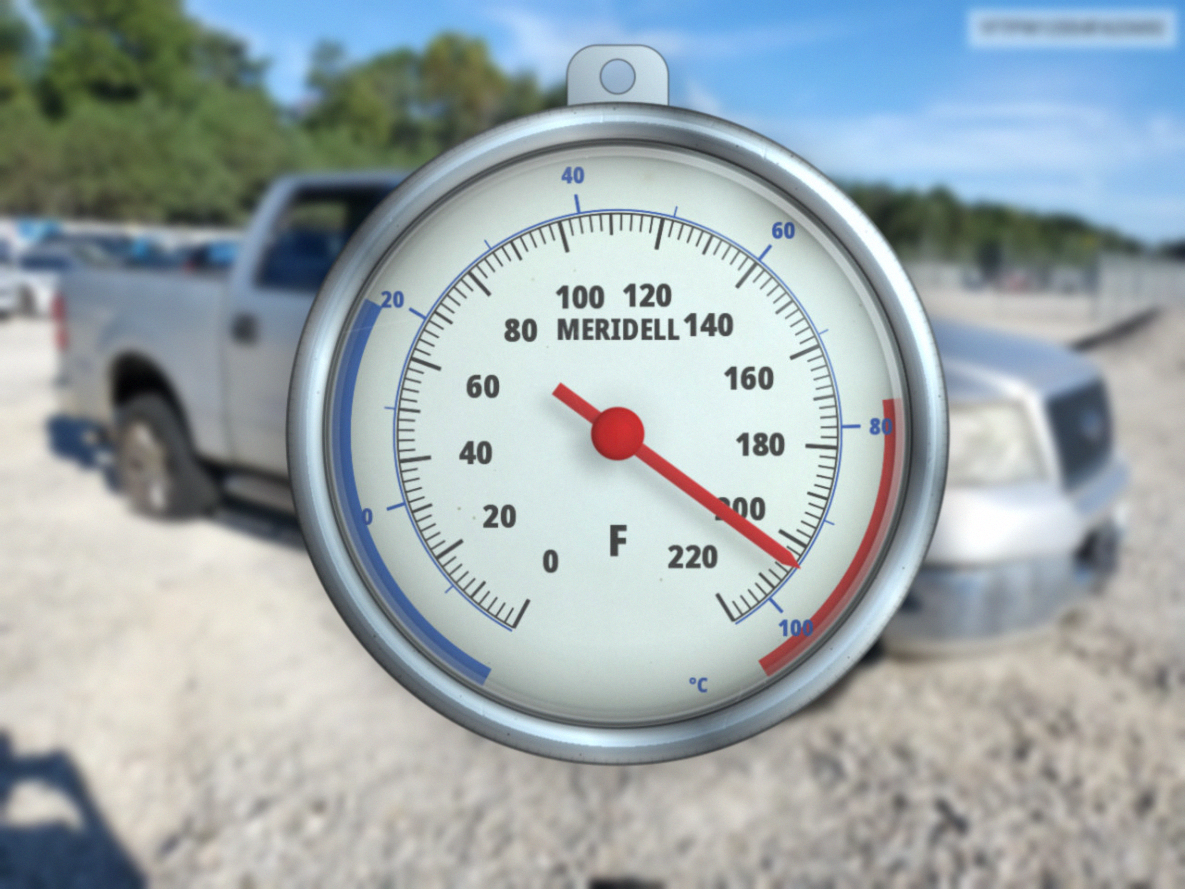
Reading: {"value": 204, "unit": "°F"}
